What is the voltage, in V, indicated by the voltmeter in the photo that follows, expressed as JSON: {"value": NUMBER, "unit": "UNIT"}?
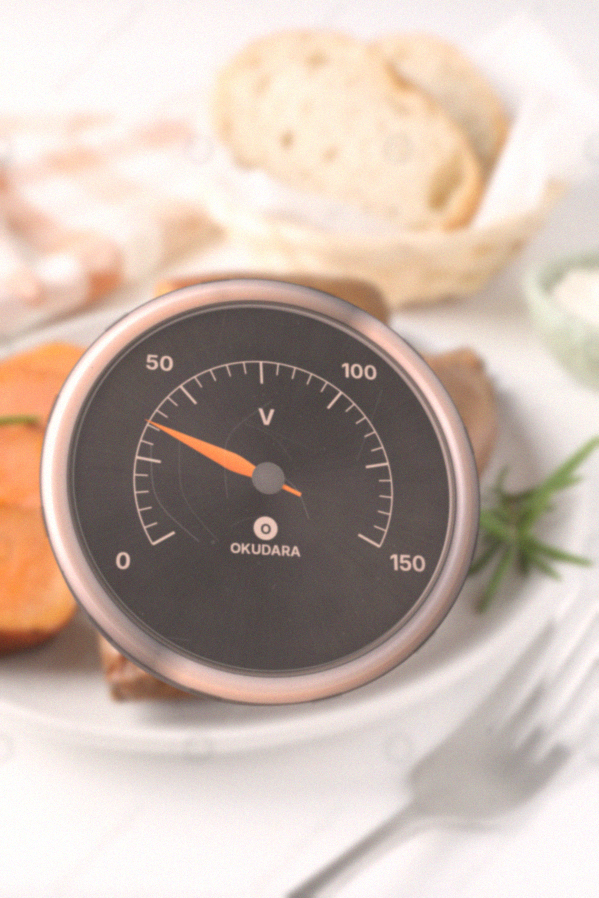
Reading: {"value": 35, "unit": "V"}
